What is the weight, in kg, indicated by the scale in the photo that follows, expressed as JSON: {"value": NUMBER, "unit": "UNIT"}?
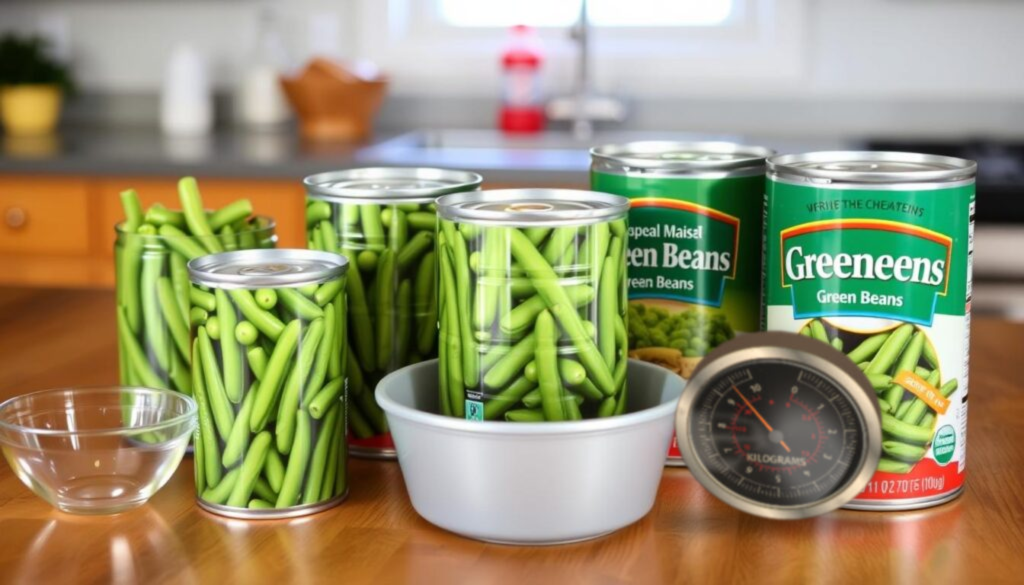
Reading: {"value": 9.5, "unit": "kg"}
